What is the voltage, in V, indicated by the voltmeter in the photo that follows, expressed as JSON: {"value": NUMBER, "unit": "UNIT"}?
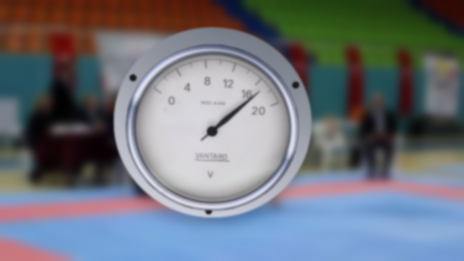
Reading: {"value": 17, "unit": "V"}
